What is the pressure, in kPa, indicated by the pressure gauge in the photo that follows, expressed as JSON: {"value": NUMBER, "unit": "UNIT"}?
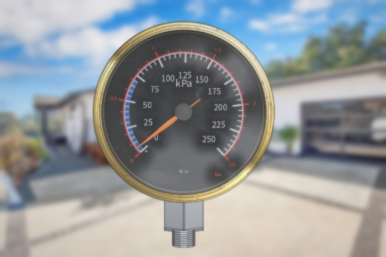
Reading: {"value": 5, "unit": "kPa"}
